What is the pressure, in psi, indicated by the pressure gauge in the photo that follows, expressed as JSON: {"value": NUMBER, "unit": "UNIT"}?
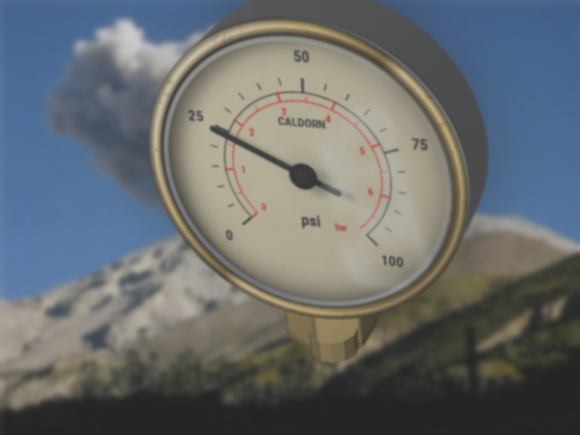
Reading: {"value": 25, "unit": "psi"}
